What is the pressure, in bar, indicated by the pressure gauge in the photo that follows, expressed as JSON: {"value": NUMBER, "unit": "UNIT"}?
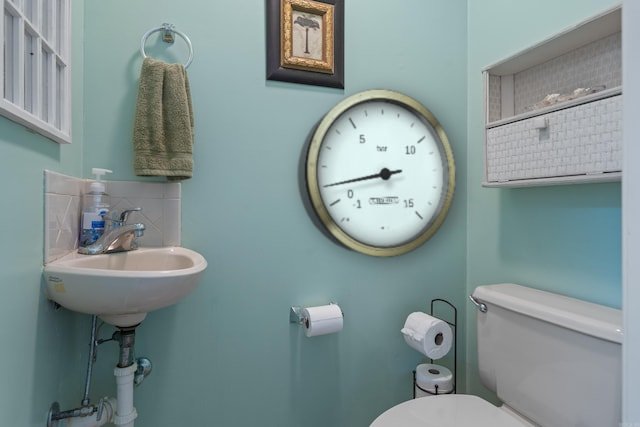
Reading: {"value": 1, "unit": "bar"}
